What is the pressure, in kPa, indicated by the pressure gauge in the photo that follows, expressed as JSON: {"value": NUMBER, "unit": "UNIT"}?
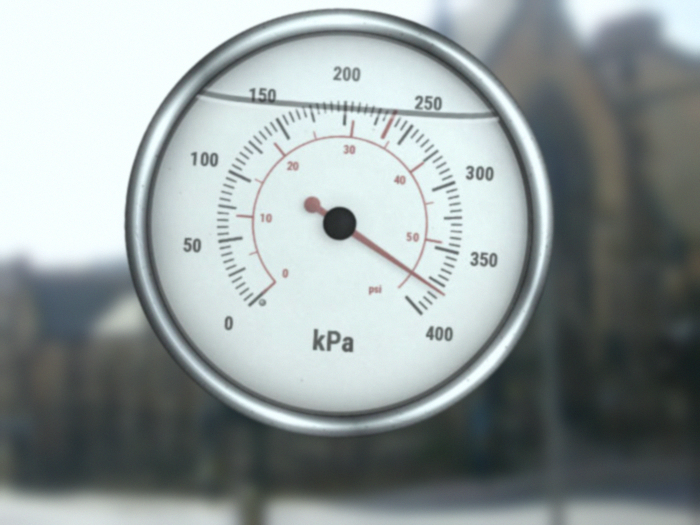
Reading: {"value": 380, "unit": "kPa"}
